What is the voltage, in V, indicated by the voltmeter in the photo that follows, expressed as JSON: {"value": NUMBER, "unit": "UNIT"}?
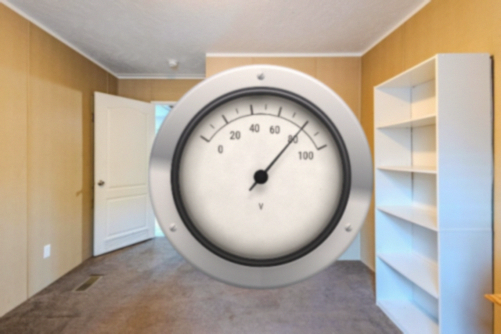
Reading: {"value": 80, "unit": "V"}
